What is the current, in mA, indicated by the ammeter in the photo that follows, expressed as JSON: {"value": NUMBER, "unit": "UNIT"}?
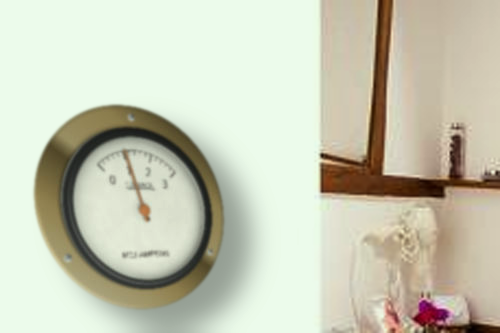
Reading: {"value": 1, "unit": "mA"}
